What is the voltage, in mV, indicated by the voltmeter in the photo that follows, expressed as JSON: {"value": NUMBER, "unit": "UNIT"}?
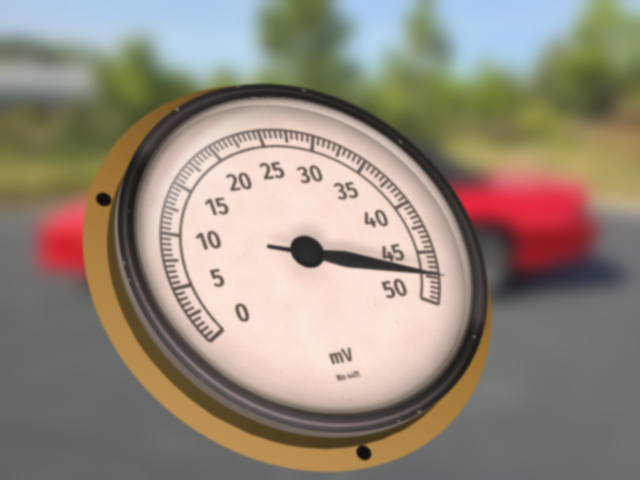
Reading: {"value": 47.5, "unit": "mV"}
